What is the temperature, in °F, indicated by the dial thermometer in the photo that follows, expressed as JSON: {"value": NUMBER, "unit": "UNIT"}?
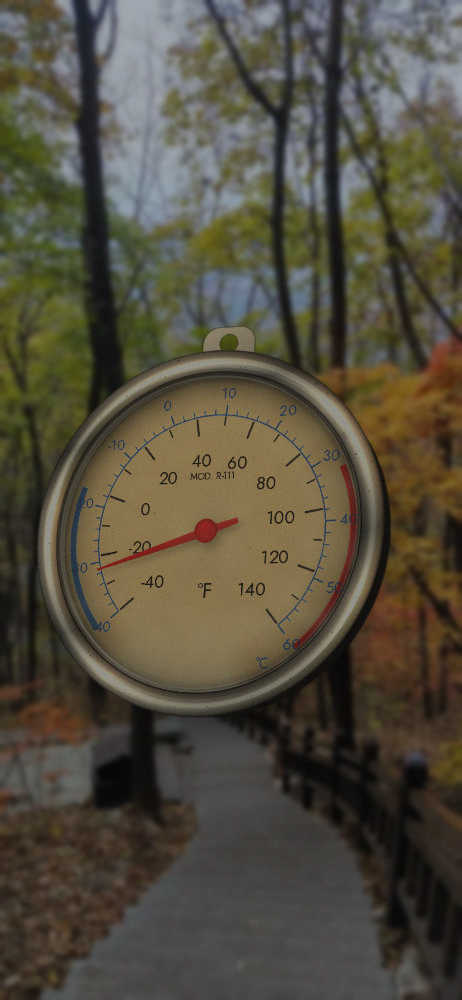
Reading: {"value": -25, "unit": "°F"}
